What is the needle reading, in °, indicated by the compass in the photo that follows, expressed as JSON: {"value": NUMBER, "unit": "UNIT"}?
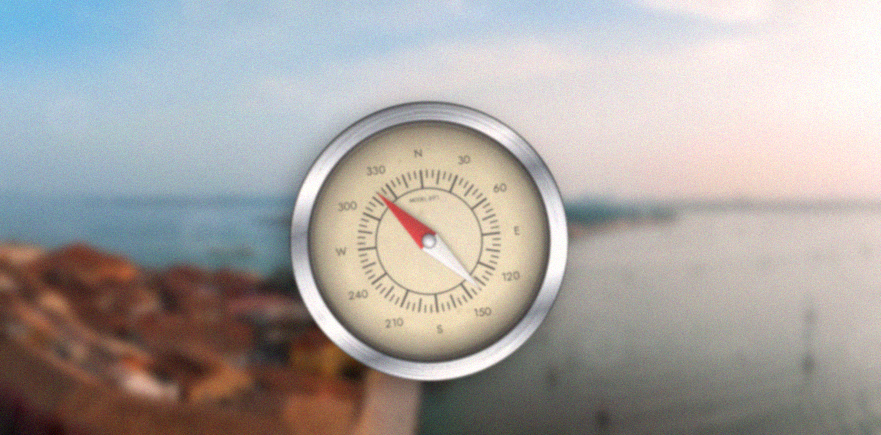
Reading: {"value": 320, "unit": "°"}
